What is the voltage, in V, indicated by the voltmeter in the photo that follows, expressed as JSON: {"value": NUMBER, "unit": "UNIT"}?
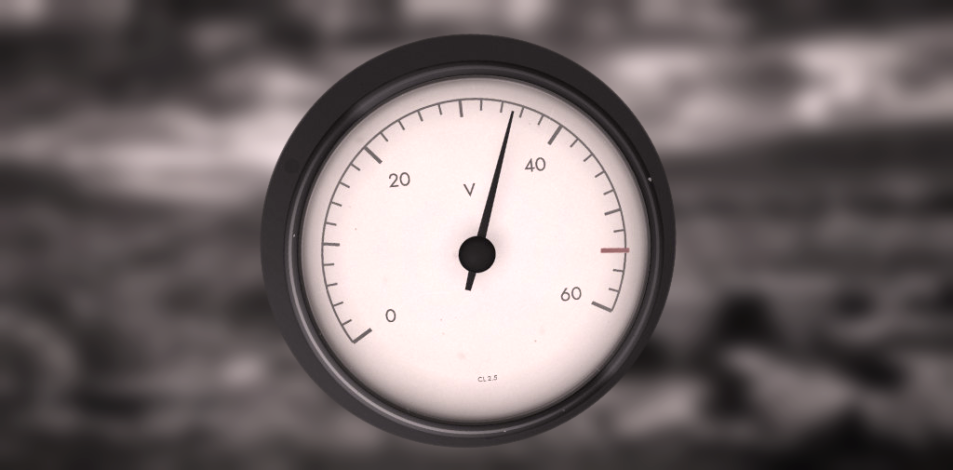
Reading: {"value": 35, "unit": "V"}
